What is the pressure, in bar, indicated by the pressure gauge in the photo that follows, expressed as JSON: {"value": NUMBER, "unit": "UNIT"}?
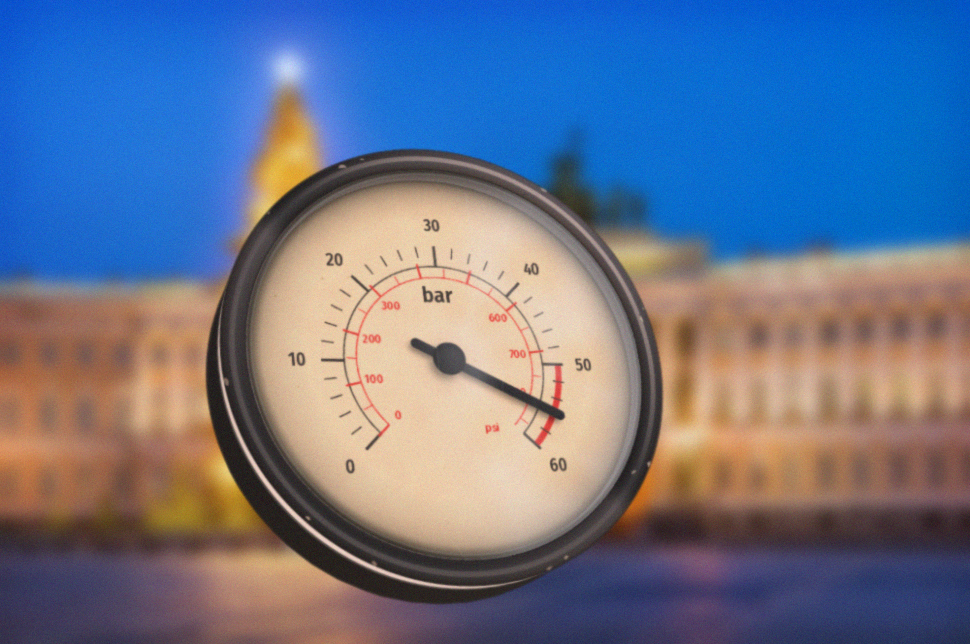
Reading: {"value": 56, "unit": "bar"}
